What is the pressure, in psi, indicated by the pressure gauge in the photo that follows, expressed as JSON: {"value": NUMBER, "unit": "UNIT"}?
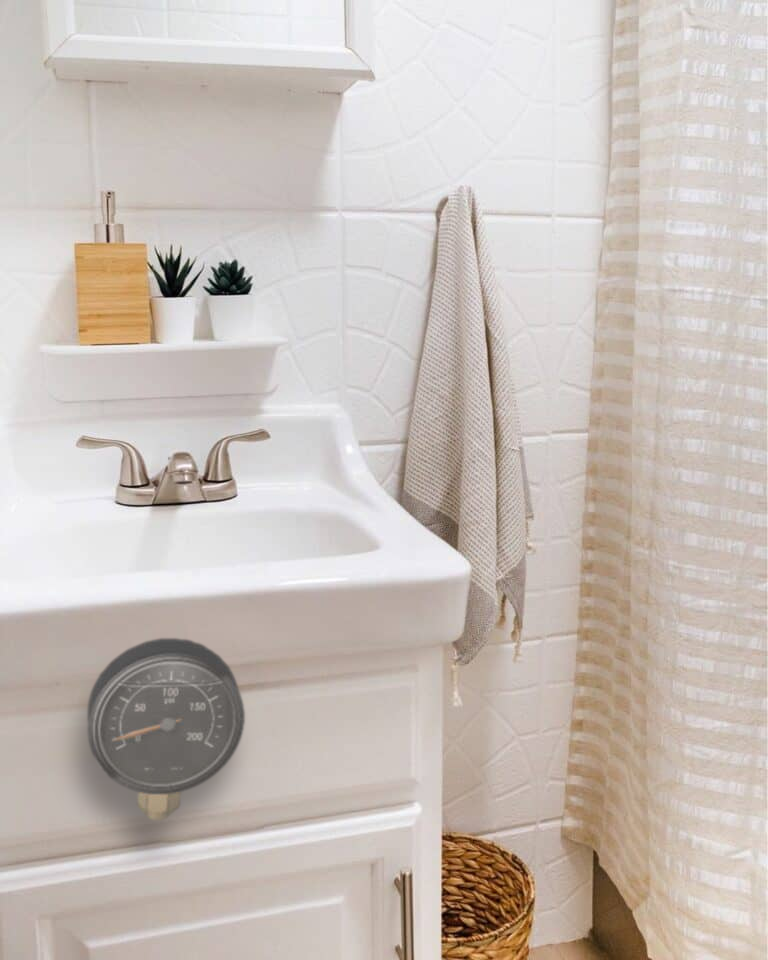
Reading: {"value": 10, "unit": "psi"}
